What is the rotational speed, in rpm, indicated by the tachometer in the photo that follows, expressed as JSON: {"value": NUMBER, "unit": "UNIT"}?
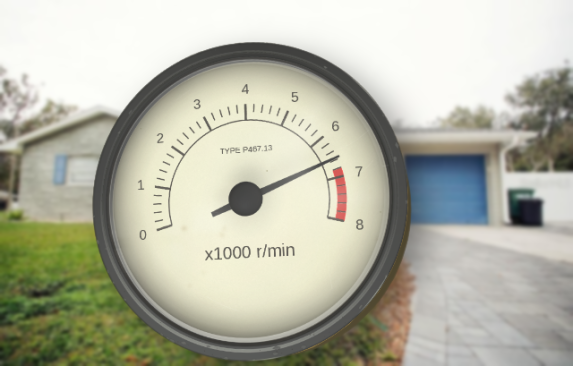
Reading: {"value": 6600, "unit": "rpm"}
